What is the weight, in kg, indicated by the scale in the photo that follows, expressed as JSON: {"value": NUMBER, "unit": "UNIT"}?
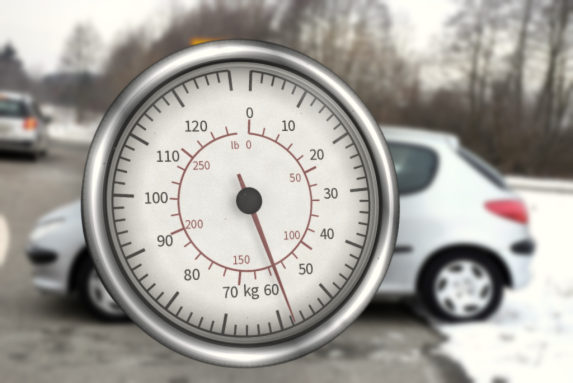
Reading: {"value": 58, "unit": "kg"}
